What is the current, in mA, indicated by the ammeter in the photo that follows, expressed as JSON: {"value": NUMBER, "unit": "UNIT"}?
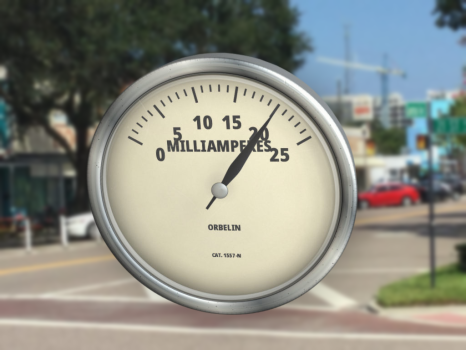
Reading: {"value": 20, "unit": "mA"}
